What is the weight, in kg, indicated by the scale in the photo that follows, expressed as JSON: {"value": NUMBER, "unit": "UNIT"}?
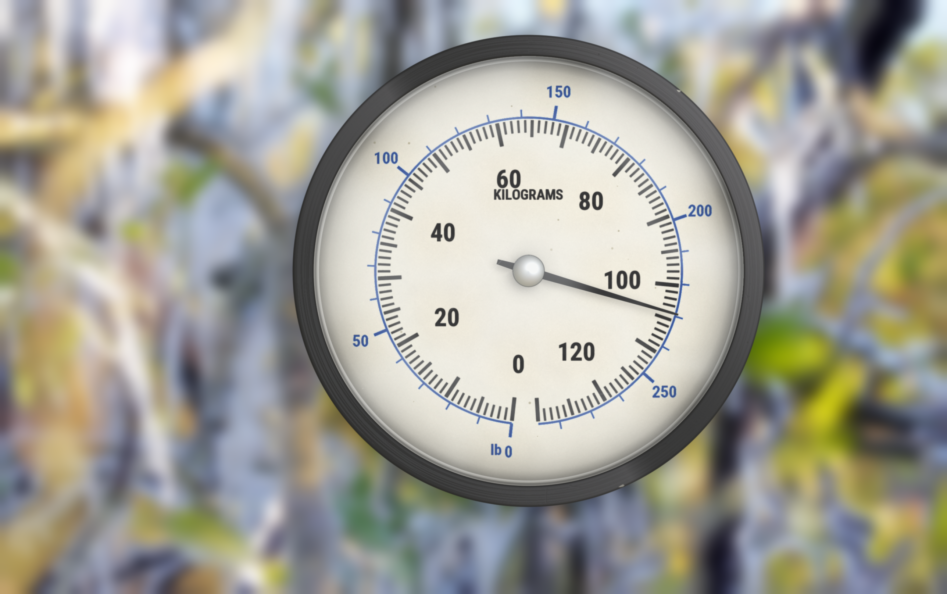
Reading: {"value": 104, "unit": "kg"}
